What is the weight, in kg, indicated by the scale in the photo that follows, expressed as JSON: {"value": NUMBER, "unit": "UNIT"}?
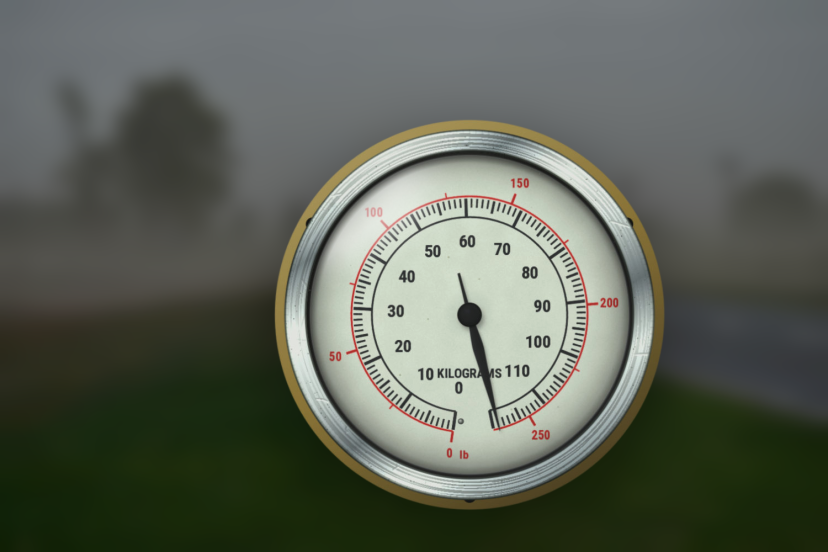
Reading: {"value": 119, "unit": "kg"}
